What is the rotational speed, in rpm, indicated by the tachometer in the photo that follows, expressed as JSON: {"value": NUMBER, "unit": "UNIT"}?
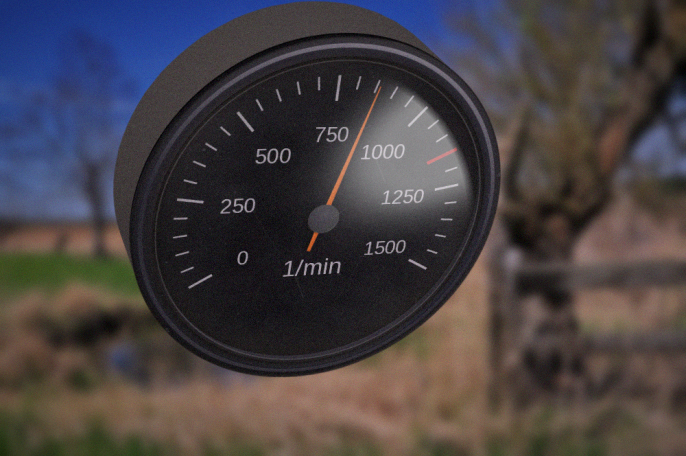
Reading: {"value": 850, "unit": "rpm"}
